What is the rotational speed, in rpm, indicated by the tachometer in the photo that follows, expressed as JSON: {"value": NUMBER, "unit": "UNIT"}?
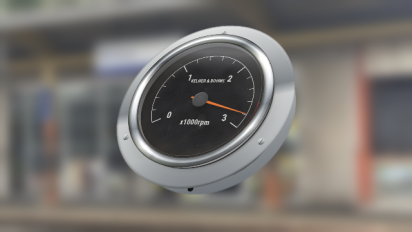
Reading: {"value": 2800, "unit": "rpm"}
